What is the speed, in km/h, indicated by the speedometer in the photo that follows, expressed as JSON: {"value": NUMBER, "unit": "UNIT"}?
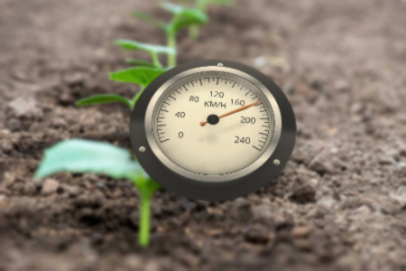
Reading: {"value": 180, "unit": "km/h"}
